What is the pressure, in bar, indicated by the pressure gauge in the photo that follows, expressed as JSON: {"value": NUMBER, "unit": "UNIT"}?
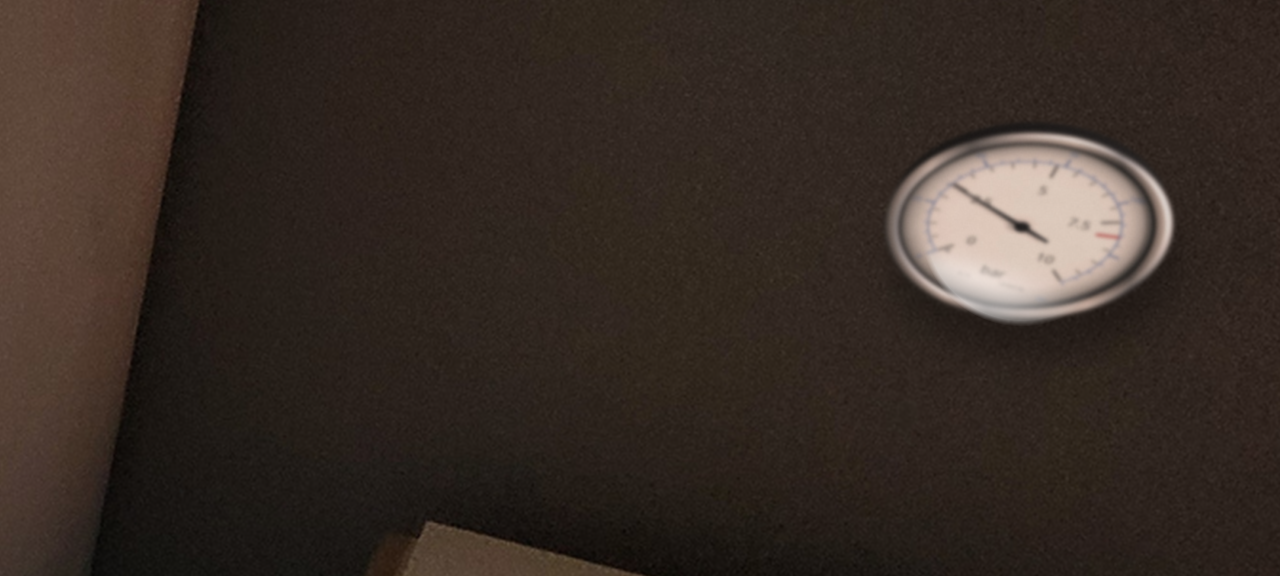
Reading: {"value": 2.5, "unit": "bar"}
